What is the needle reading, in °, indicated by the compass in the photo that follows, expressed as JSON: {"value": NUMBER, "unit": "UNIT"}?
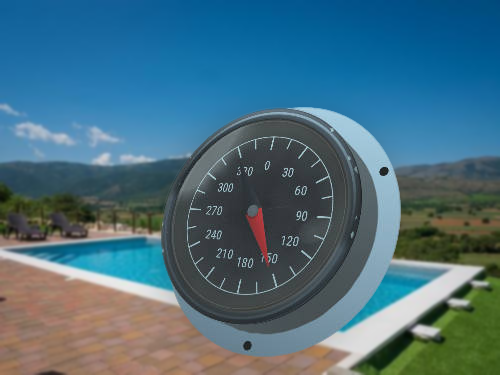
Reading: {"value": 150, "unit": "°"}
